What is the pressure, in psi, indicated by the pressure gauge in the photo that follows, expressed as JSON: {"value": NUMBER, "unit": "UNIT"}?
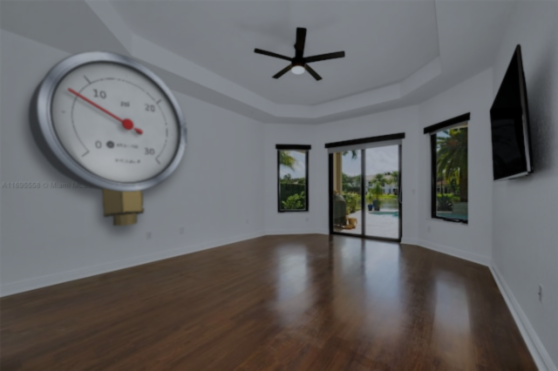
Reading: {"value": 7.5, "unit": "psi"}
